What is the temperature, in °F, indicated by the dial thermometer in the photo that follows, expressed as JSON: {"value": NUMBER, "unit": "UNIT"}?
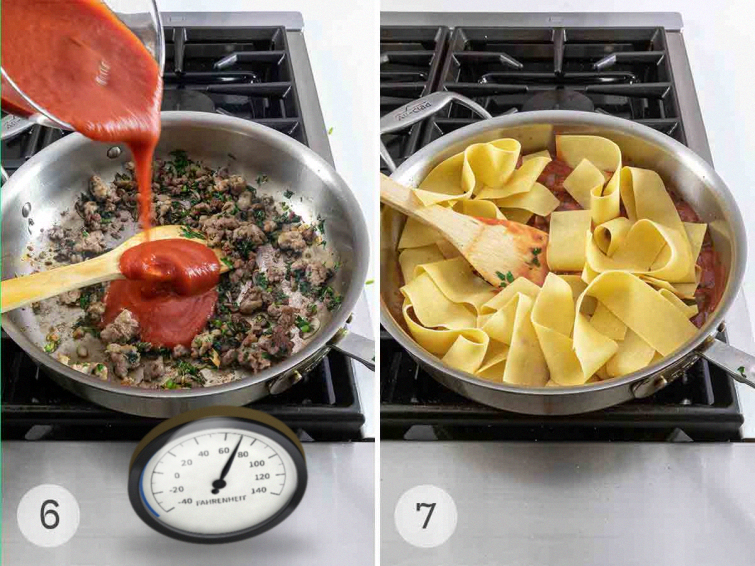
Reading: {"value": 70, "unit": "°F"}
